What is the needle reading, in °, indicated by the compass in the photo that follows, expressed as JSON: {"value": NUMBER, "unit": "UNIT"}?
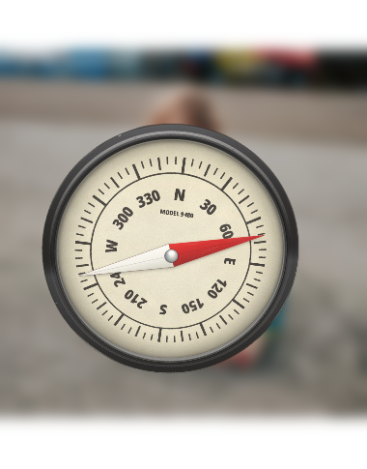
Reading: {"value": 70, "unit": "°"}
